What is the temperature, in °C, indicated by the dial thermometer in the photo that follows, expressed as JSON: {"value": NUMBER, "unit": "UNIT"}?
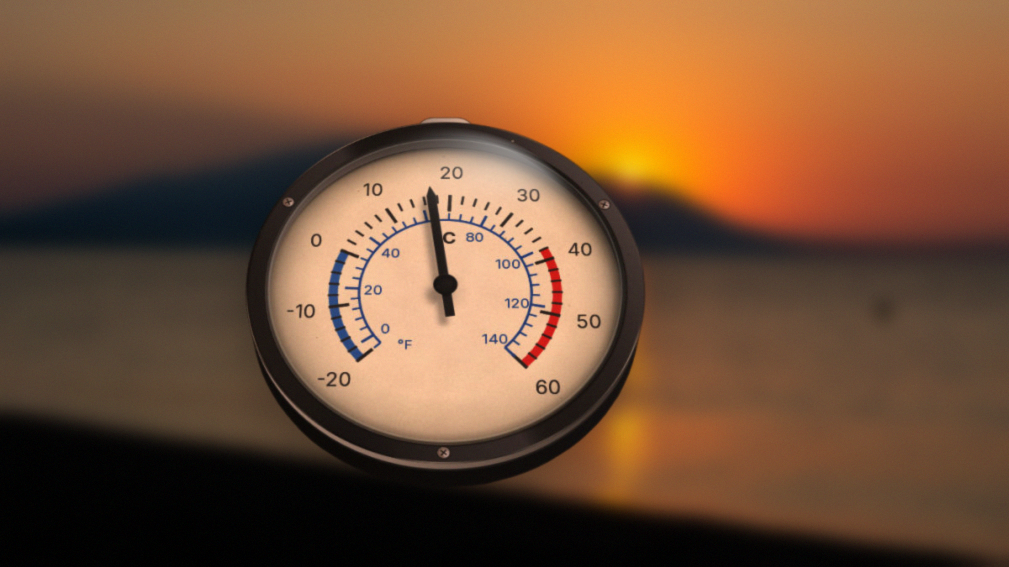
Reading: {"value": 17, "unit": "°C"}
